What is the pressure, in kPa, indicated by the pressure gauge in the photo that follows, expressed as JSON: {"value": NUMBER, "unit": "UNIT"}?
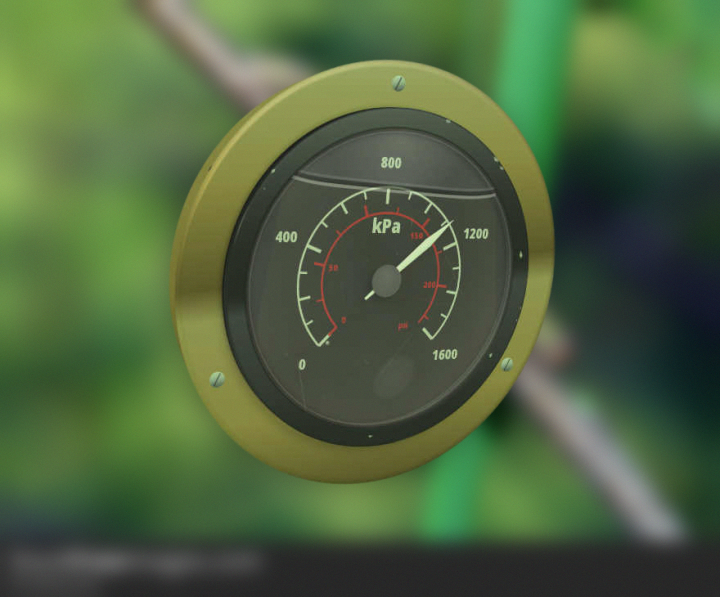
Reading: {"value": 1100, "unit": "kPa"}
